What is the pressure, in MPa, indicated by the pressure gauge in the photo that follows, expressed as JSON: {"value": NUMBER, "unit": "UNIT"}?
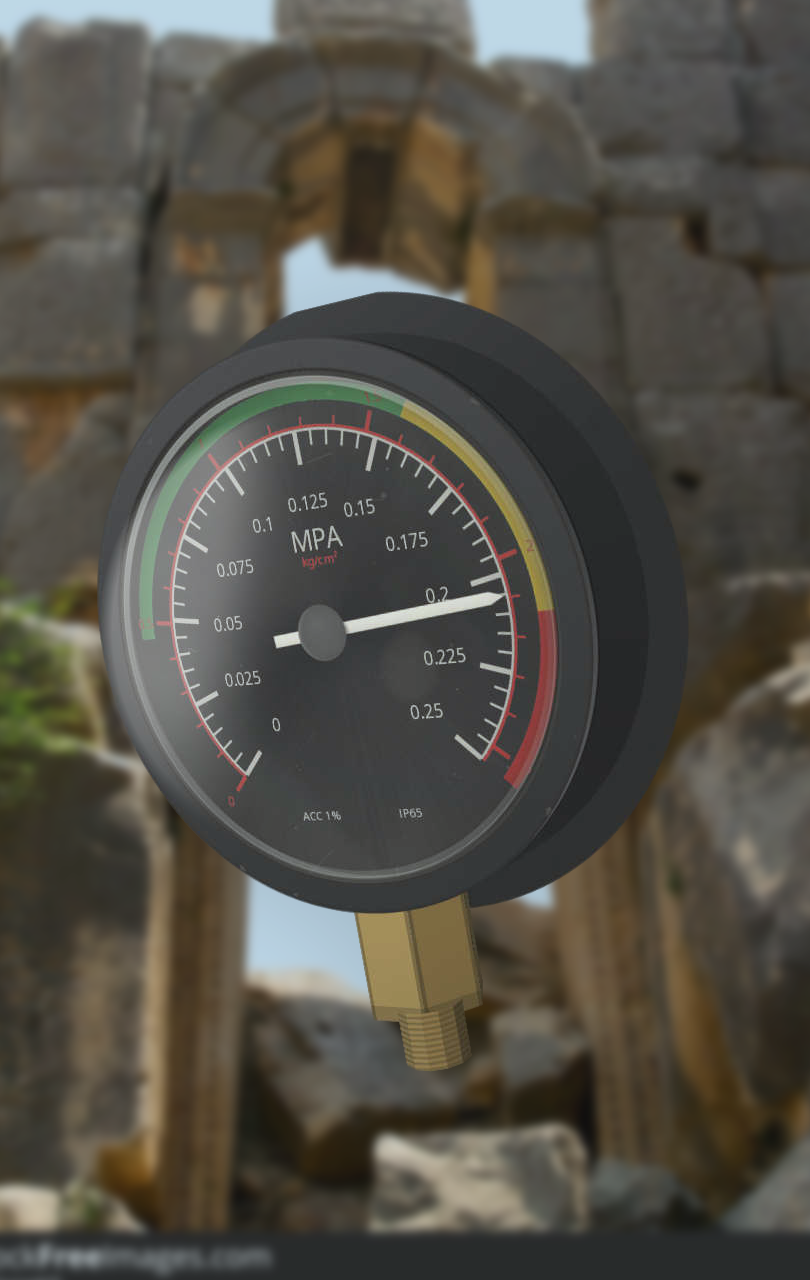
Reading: {"value": 0.205, "unit": "MPa"}
